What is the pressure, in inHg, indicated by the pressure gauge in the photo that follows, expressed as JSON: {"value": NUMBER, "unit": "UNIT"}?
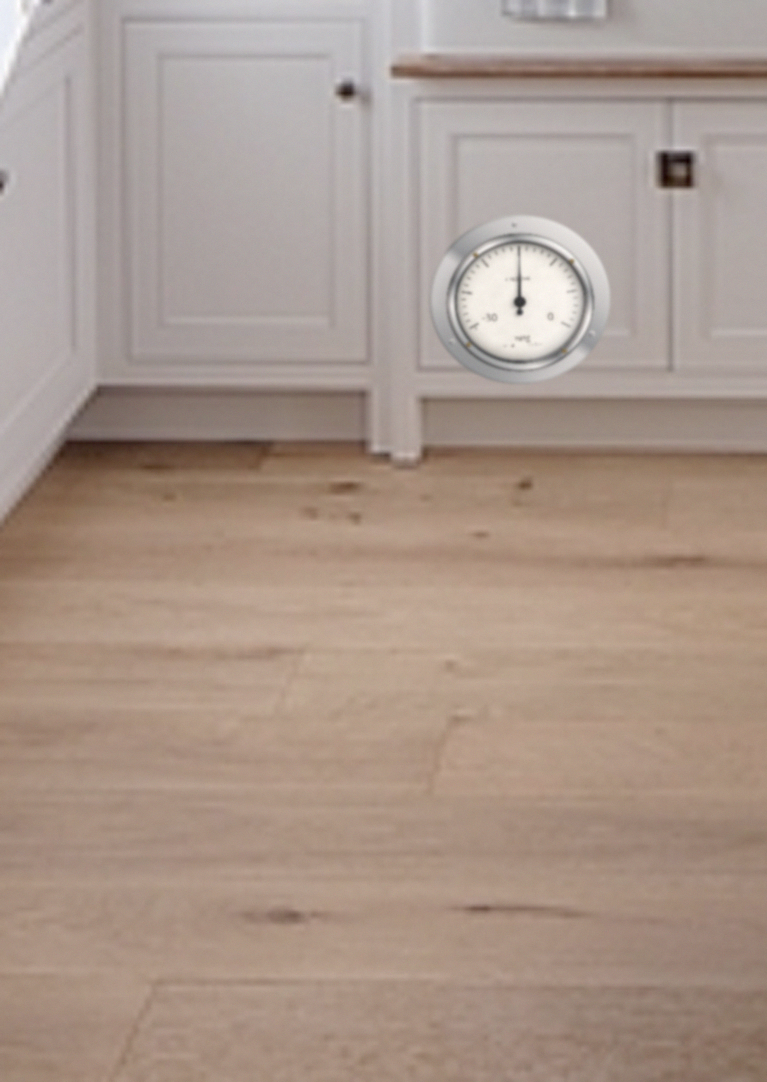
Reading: {"value": -15, "unit": "inHg"}
